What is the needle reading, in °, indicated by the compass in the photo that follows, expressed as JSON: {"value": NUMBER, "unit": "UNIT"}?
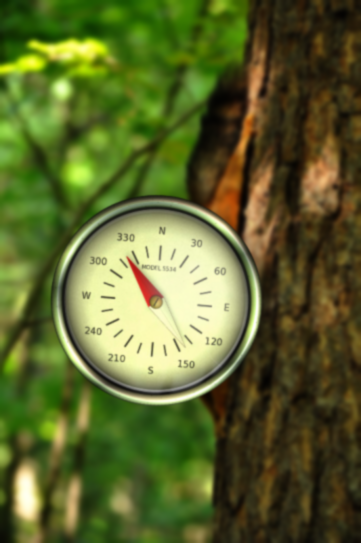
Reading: {"value": 322.5, "unit": "°"}
